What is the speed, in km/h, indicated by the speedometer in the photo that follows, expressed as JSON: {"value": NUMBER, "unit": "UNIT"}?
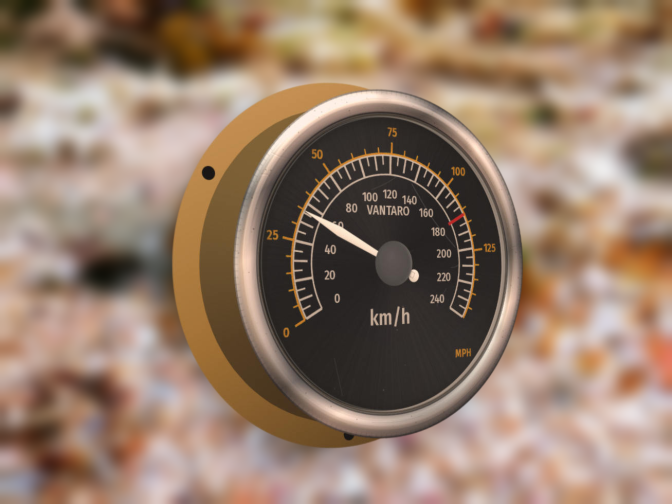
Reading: {"value": 55, "unit": "km/h"}
